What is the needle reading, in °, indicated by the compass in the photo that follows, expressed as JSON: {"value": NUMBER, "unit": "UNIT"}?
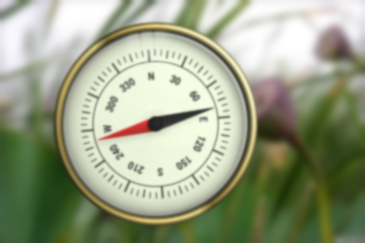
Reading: {"value": 260, "unit": "°"}
